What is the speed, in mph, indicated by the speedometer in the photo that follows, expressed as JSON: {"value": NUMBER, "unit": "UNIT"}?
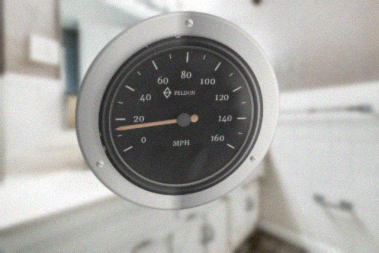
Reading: {"value": 15, "unit": "mph"}
